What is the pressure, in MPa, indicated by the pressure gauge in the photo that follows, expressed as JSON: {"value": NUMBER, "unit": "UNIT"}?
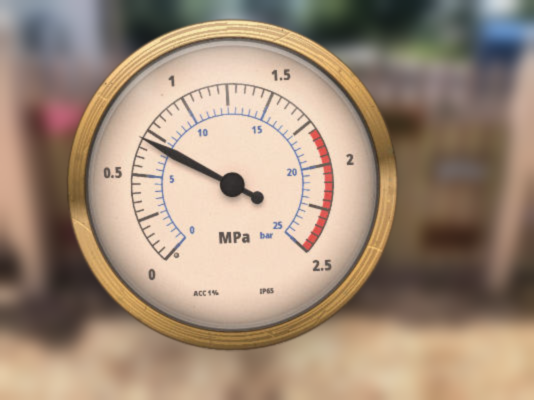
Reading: {"value": 0.7, "unit": "MPa"}
